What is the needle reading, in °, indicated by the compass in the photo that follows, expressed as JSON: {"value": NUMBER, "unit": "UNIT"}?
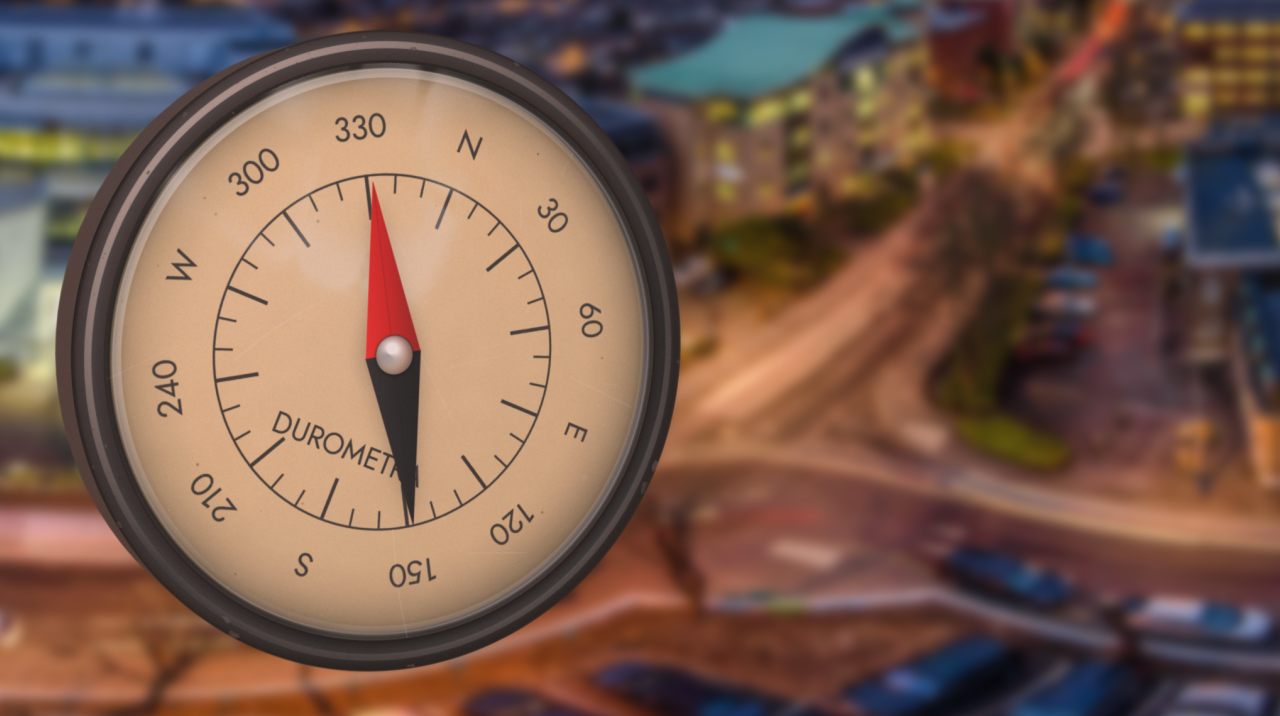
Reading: {"value": 330, "unit": "°"}
